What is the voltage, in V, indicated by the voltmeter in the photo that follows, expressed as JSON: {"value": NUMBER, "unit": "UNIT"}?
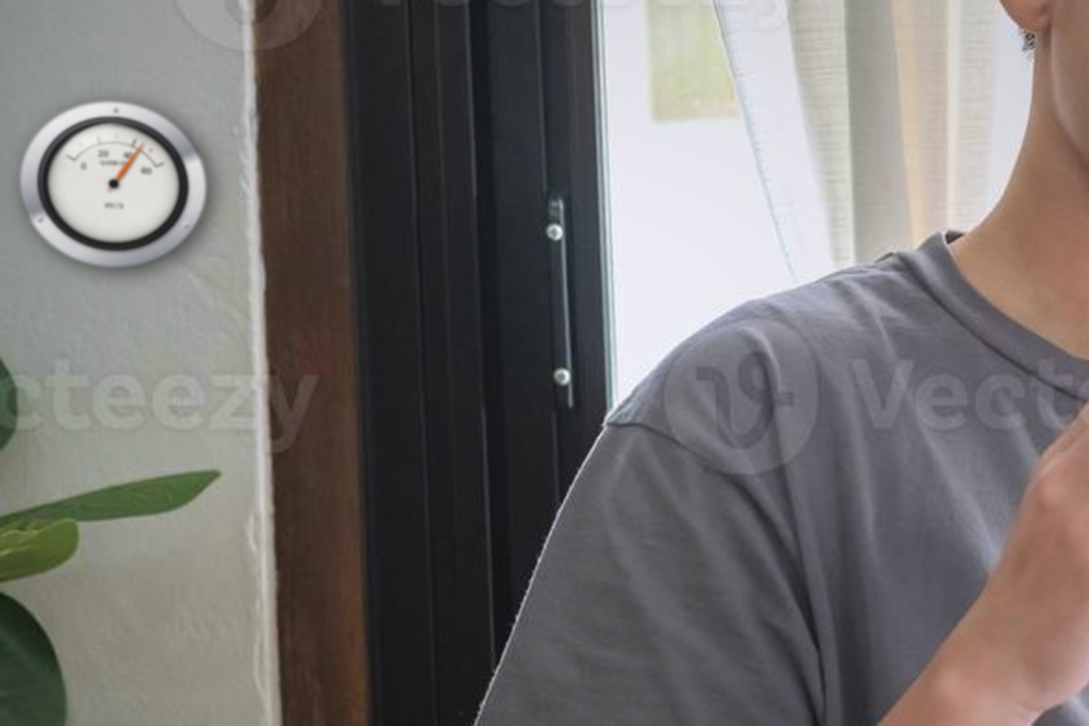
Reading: {"value": 45, "unit": "V"}
